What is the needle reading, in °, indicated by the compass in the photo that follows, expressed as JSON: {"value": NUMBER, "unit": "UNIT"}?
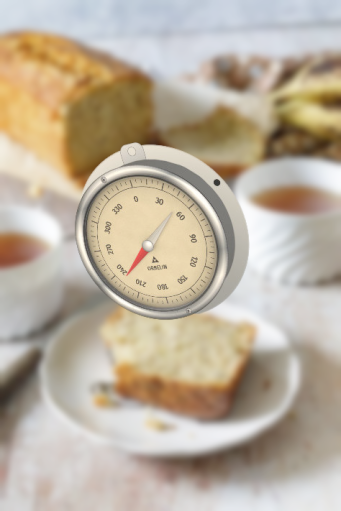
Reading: {"value": 230, "unit": "°"}
